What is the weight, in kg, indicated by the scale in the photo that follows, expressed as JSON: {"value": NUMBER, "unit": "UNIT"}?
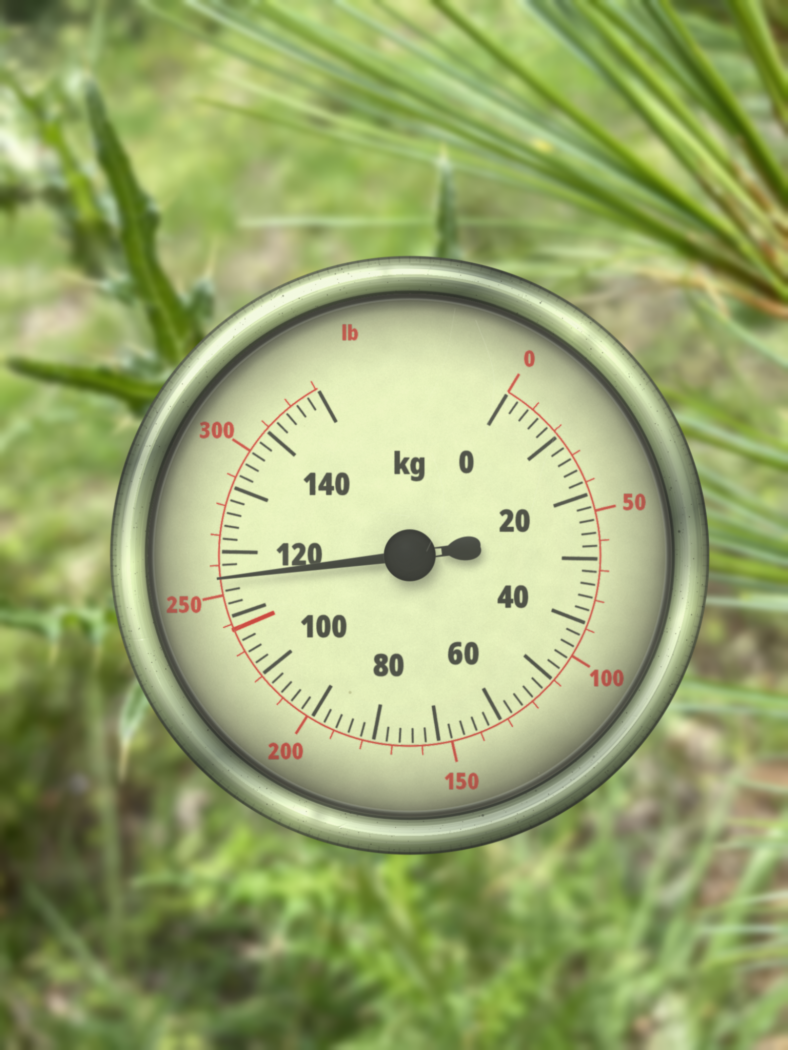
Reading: {"value": 116, "unit": "kg"}
